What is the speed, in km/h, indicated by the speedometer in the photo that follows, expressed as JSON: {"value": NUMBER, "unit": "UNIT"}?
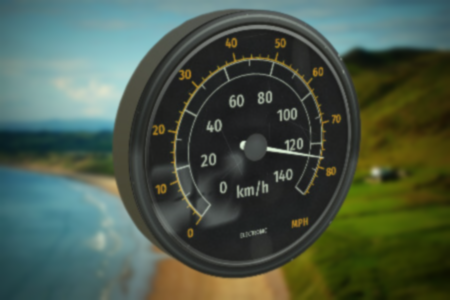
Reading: {"value": 125, "unit": "km/h"}
